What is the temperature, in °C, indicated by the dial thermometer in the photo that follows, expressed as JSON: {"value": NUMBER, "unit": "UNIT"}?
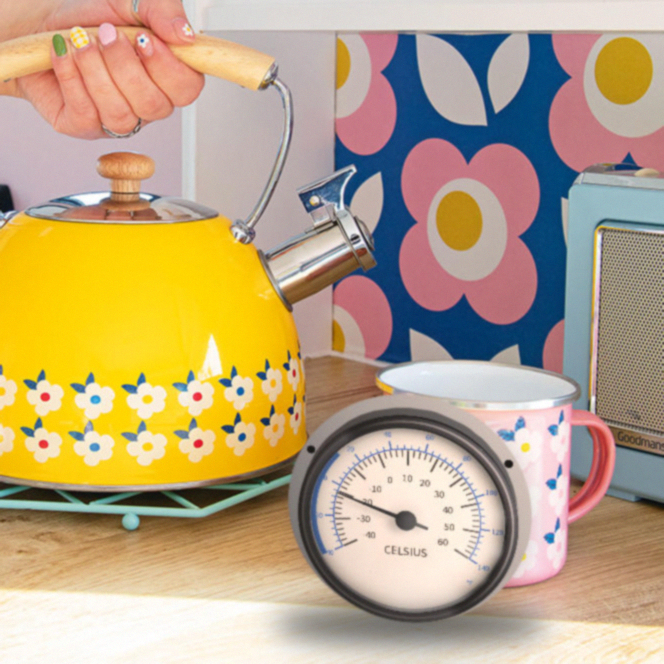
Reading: {"value": -20, "unit": "°C"}
